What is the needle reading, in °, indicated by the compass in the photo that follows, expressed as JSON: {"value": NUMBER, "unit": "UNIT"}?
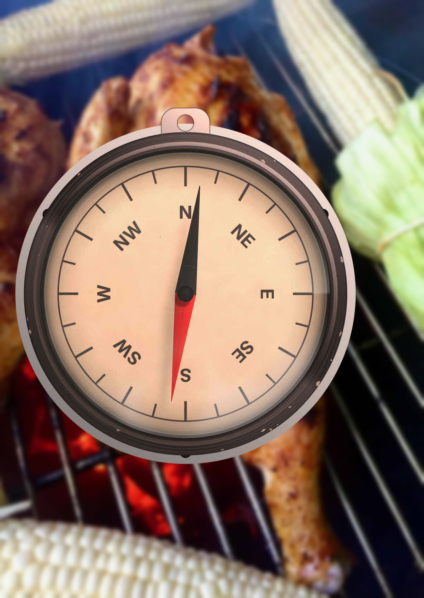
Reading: {"value": 187.5, "unit": "°"}
